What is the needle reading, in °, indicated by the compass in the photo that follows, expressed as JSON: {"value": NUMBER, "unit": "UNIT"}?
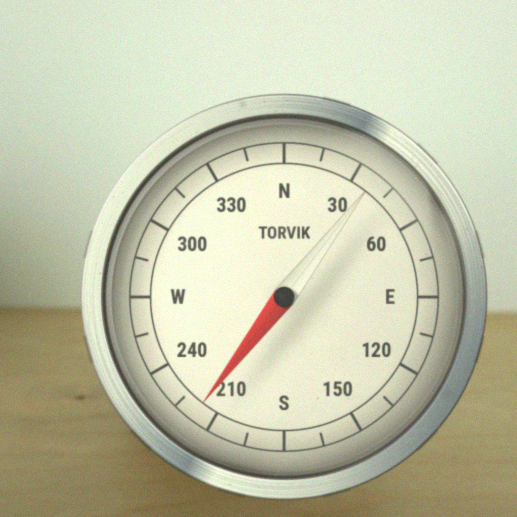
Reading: {"value": 217.5, "unit": "°"}
